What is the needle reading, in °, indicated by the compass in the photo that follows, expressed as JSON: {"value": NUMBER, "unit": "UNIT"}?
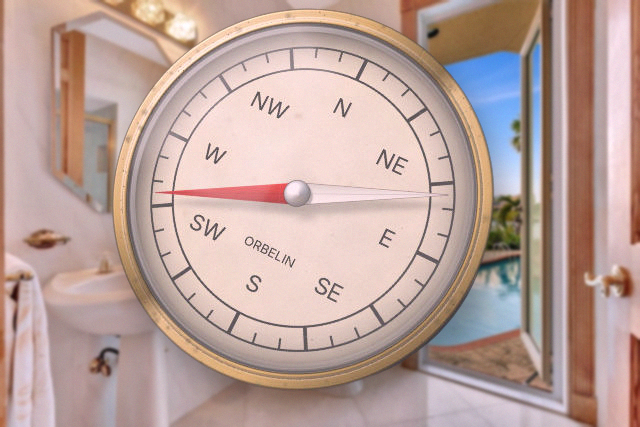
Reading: {"value": 245, "unit": "°"}
